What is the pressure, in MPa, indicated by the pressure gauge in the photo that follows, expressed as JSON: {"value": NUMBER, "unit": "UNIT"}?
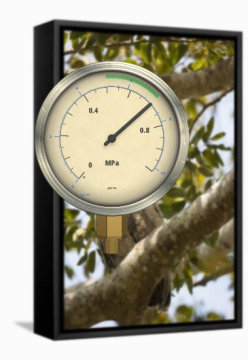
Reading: {"value": 0.7, "unit": "MPa"}
